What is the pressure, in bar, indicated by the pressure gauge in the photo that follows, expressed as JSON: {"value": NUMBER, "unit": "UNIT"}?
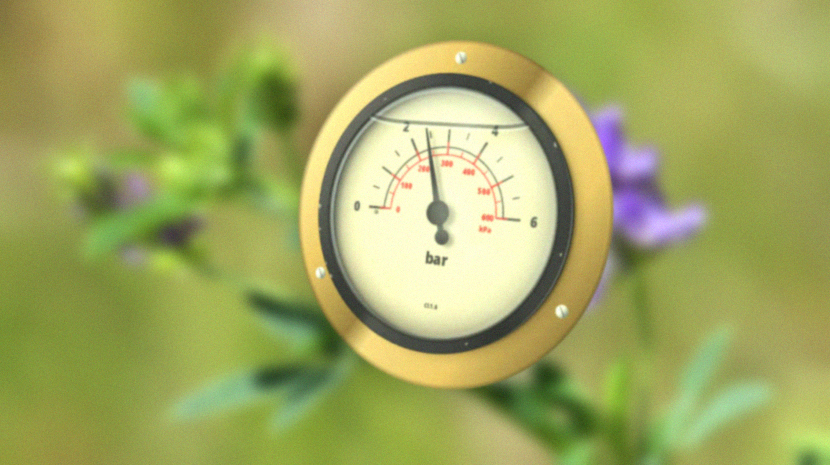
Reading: {"value": 2.5, "unit": "bar"}
